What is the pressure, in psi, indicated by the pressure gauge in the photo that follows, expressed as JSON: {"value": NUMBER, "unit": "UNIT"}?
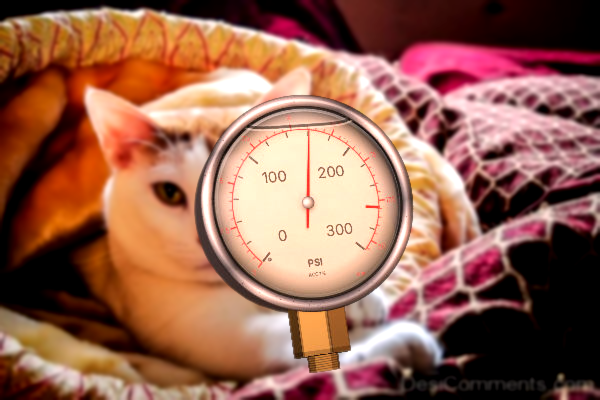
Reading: {"value": 160, "unit": "psi"}
